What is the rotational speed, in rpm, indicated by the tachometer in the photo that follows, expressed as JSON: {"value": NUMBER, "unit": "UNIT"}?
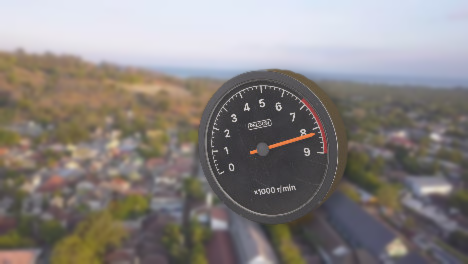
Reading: {"value": 8200, "unit": "rpm"}
